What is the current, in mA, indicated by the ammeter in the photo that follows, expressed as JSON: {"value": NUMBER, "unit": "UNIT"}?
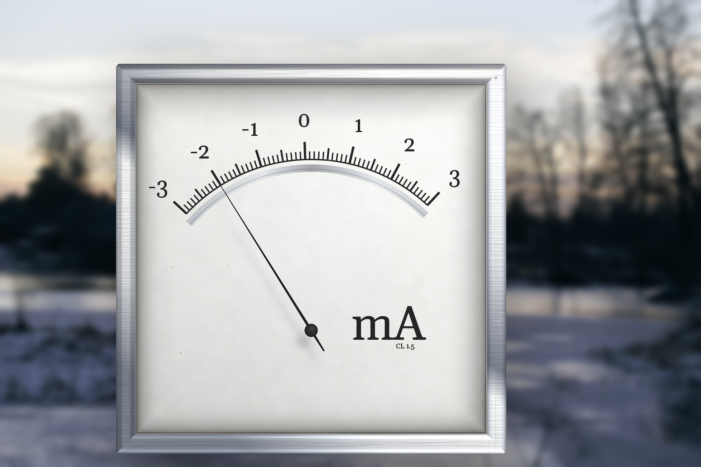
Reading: {"value": -2, "unit": "mA"}
